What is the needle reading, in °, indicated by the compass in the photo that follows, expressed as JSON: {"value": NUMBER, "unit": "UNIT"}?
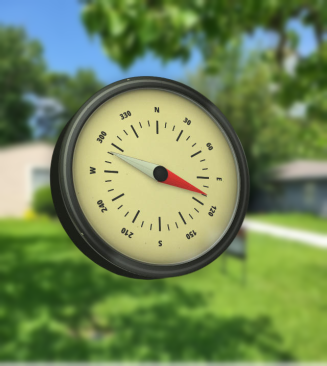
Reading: {"value": 110, "unit": "°"}
